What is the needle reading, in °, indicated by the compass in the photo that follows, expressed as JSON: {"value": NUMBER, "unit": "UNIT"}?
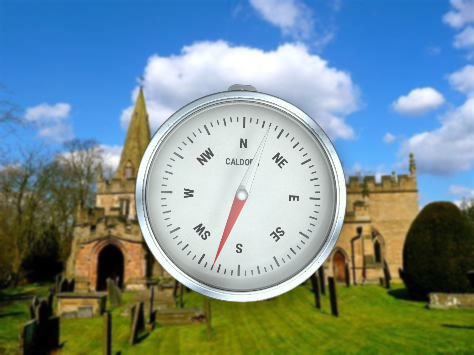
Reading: {"value": 200, "unit": "°"}
